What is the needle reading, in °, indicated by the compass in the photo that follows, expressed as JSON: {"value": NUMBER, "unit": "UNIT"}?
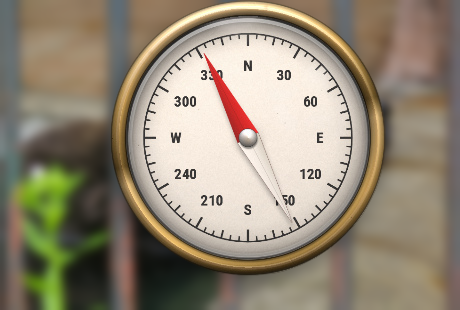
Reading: {"value": 332.5, "unit": "°"}
